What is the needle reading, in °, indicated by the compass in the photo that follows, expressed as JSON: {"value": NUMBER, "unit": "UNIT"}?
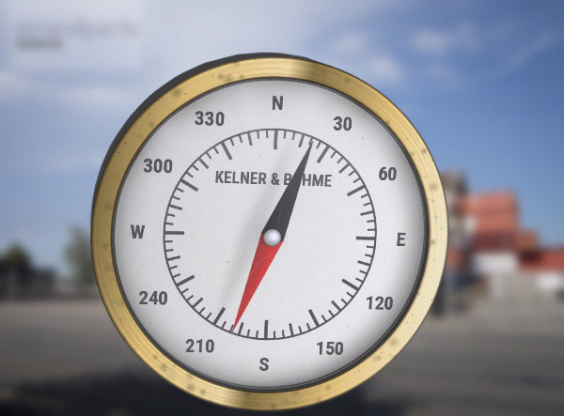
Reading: {"value": 200, "unit": "°"}
